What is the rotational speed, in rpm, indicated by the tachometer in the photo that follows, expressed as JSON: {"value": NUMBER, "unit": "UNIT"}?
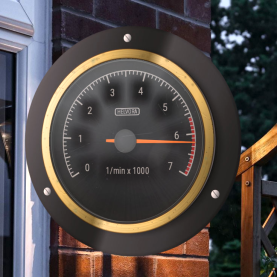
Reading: {"value": 6200, "unit": "rpm"}
